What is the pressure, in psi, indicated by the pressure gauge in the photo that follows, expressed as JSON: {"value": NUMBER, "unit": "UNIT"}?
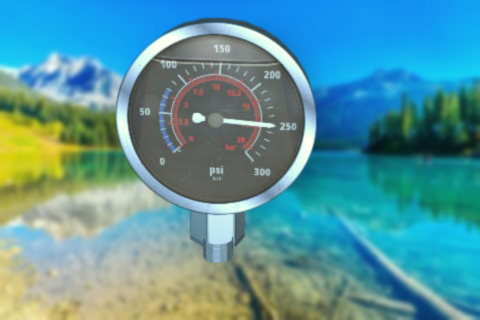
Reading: {"value": 250, "unit": "psi"}
